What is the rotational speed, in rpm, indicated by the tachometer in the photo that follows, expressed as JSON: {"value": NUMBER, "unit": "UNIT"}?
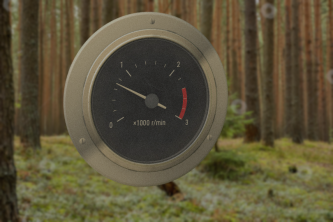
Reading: {"value": 700, "unit": "rpm"}
